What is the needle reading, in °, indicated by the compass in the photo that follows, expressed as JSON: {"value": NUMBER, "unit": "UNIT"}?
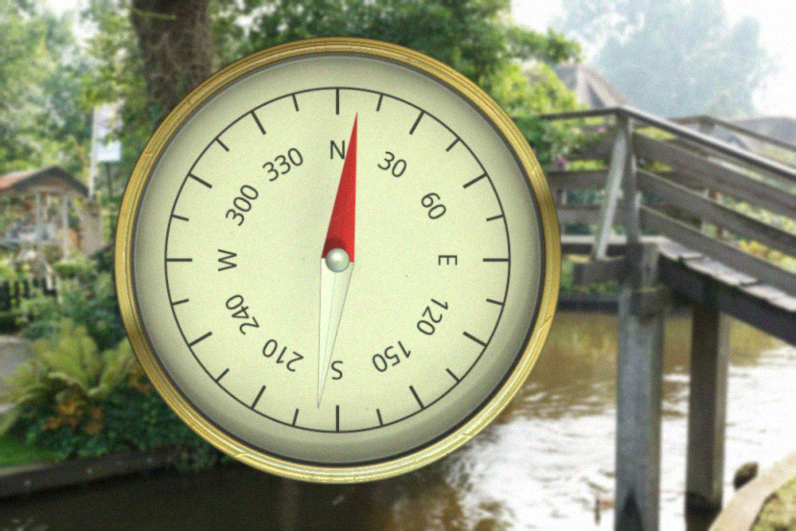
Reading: {"value": 7.5, "unit": "°"}
